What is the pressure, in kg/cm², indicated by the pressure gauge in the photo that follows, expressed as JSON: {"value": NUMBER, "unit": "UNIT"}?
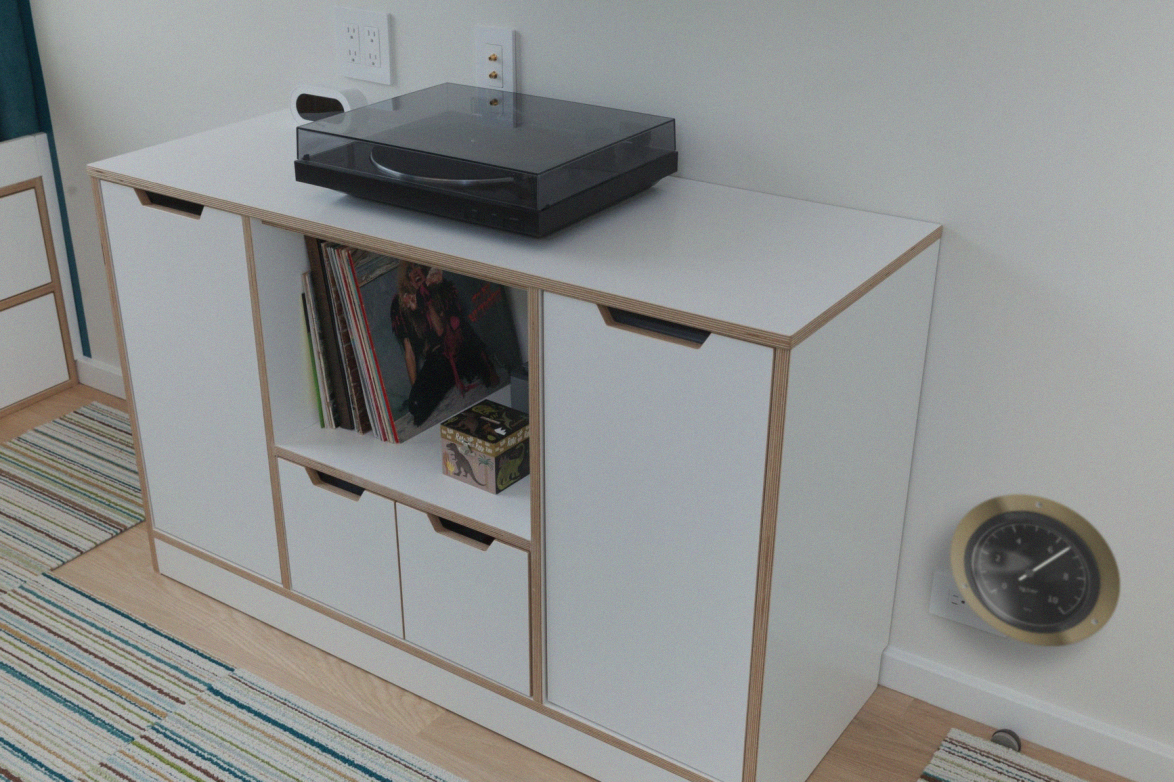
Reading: {"value": 6.5, "unit": "kg/cm²"}
